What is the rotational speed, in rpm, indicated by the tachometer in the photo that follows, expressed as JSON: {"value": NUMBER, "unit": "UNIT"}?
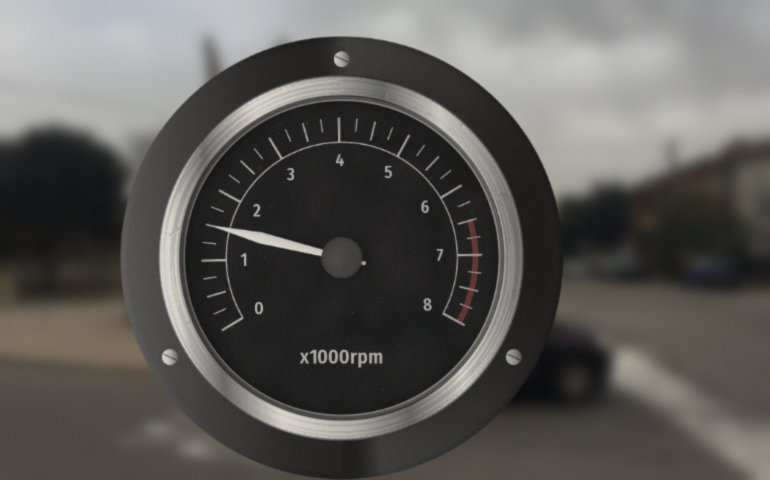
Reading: {"value": 1500, "unit": "rpm"}
